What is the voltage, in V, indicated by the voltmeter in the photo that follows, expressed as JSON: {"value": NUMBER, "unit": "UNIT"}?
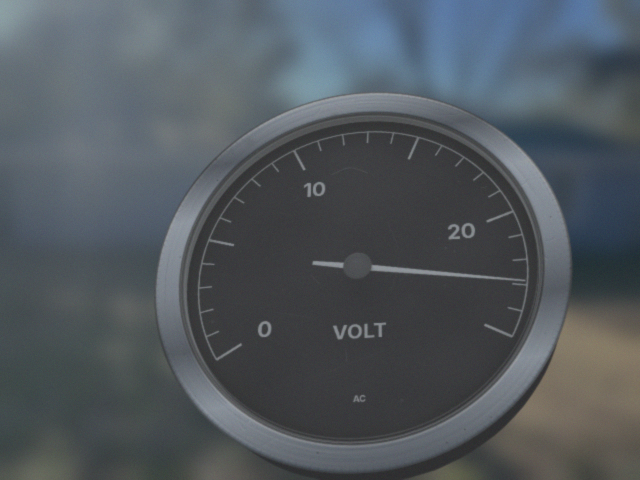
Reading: {"value": 23, "unit": "V"}
